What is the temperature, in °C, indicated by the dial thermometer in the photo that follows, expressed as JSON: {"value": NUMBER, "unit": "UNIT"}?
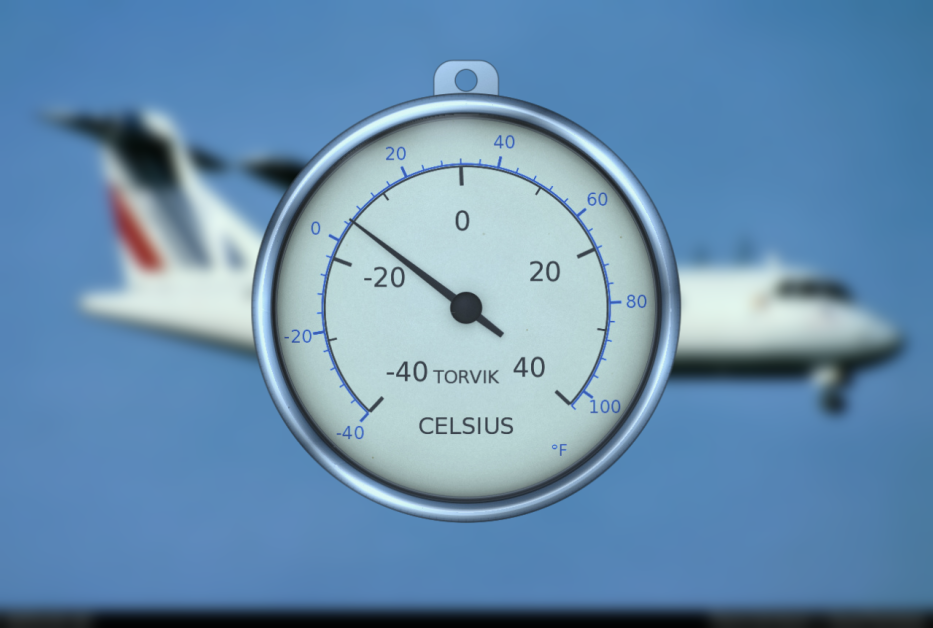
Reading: {"value": -15, "unit": "°C"}
